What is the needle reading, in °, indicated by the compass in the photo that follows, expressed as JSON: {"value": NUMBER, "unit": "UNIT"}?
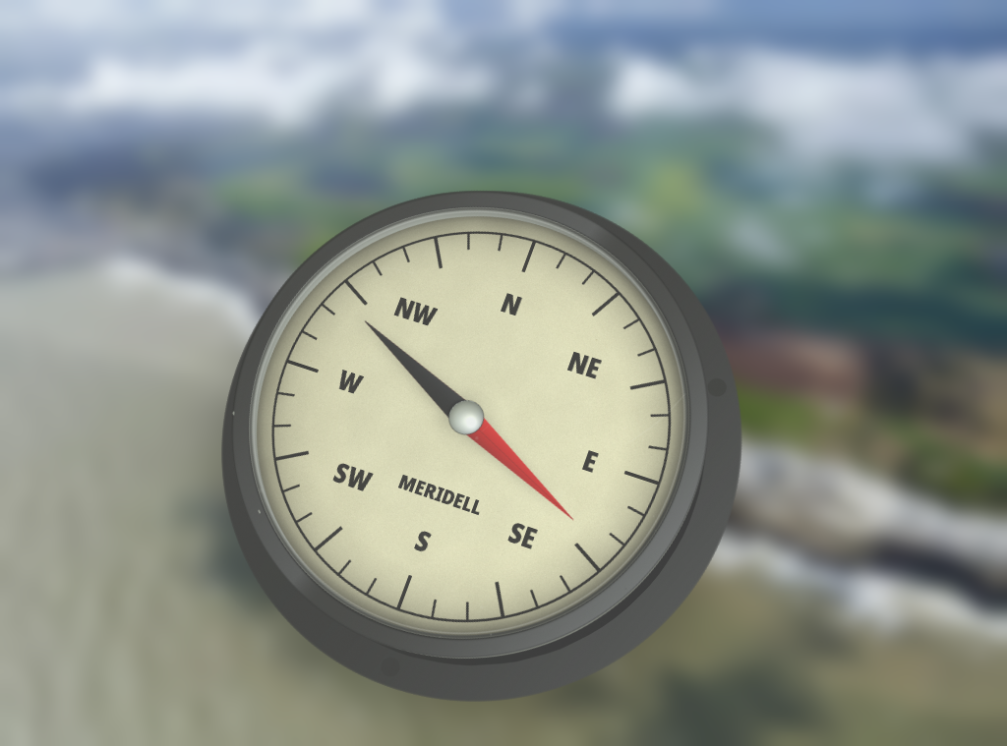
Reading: {"value": 115, "unit": "°"}
